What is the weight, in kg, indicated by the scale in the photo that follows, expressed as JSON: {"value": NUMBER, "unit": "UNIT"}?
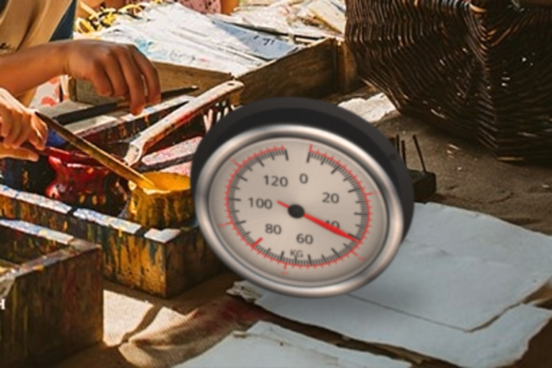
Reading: {"value": 40, "unit": "kg"}
